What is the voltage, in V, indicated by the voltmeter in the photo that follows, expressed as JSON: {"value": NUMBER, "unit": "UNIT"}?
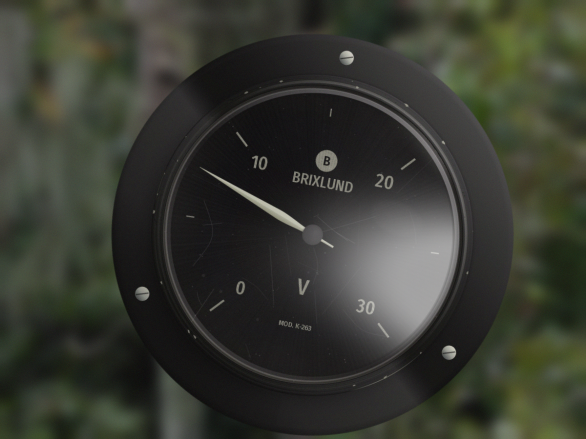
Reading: {"value": 7.5, "unit": "V"}
